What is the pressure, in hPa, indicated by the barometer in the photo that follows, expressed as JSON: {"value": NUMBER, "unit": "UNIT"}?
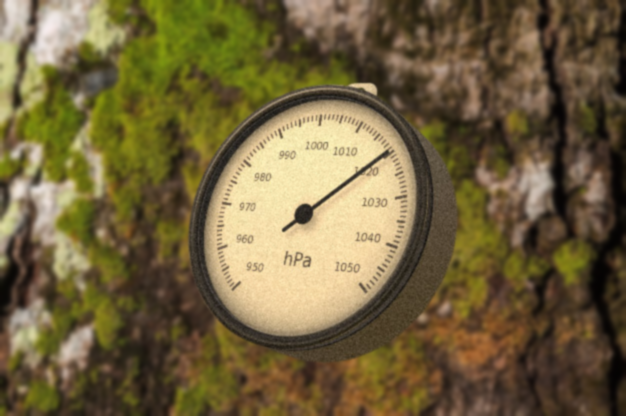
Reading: {"value": 1020, "unit": "hPa"}
